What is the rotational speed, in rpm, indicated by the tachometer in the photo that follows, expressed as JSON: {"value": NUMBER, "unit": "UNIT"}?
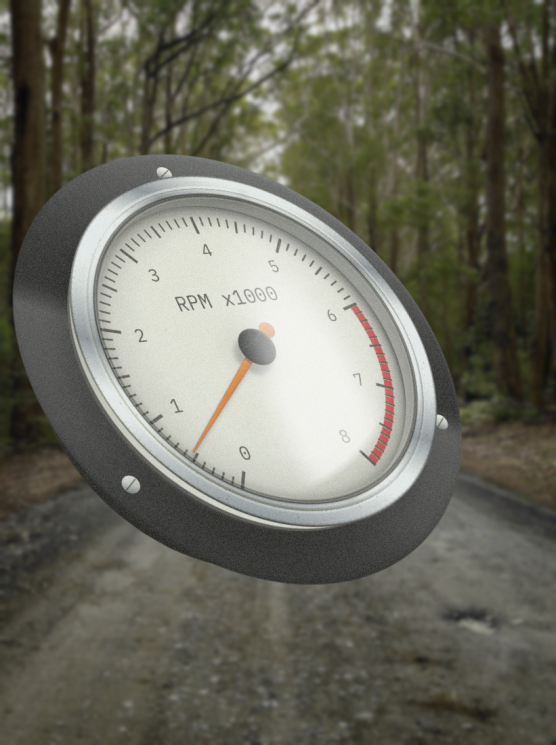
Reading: {"value": 550, "unit": "rpm"}
